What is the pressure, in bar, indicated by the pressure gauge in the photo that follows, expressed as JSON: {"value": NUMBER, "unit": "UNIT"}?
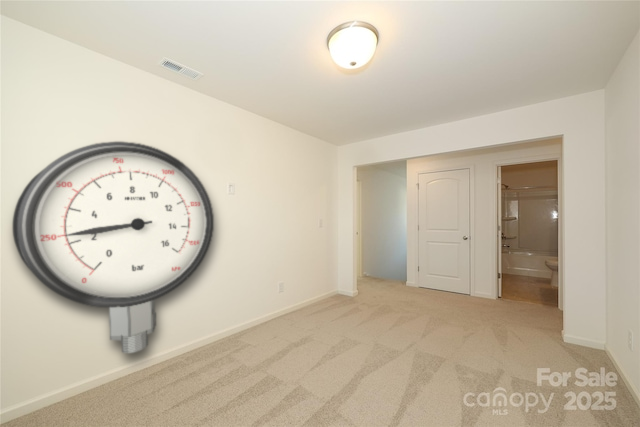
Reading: {"value": 2.5, "unit": "bar"}
